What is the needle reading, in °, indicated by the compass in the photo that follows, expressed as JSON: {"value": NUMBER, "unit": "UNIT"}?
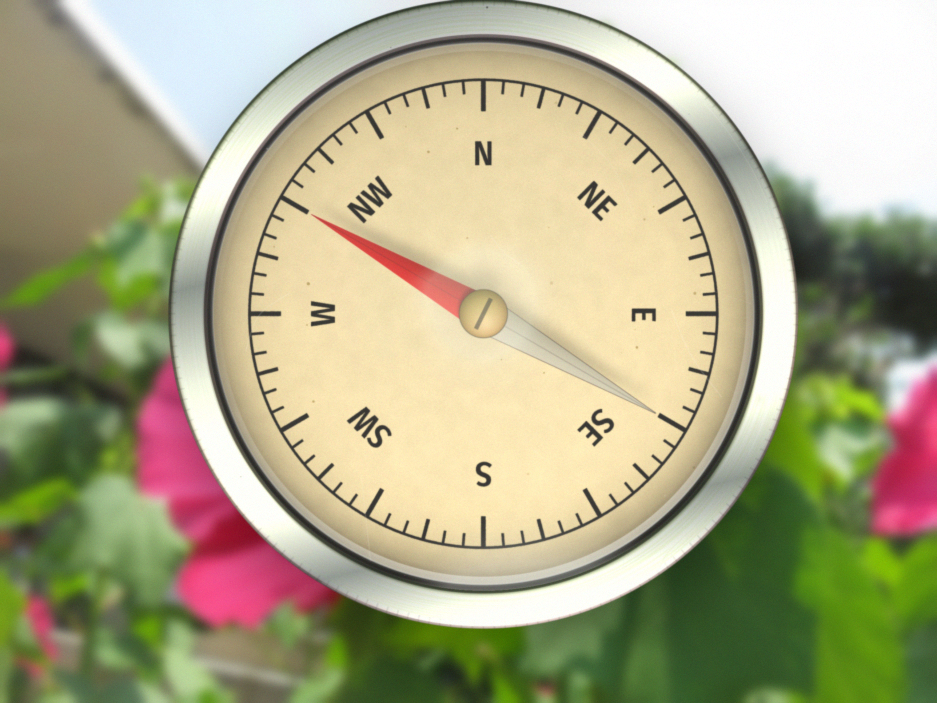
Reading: {"value": 300, "unit": "°"}
